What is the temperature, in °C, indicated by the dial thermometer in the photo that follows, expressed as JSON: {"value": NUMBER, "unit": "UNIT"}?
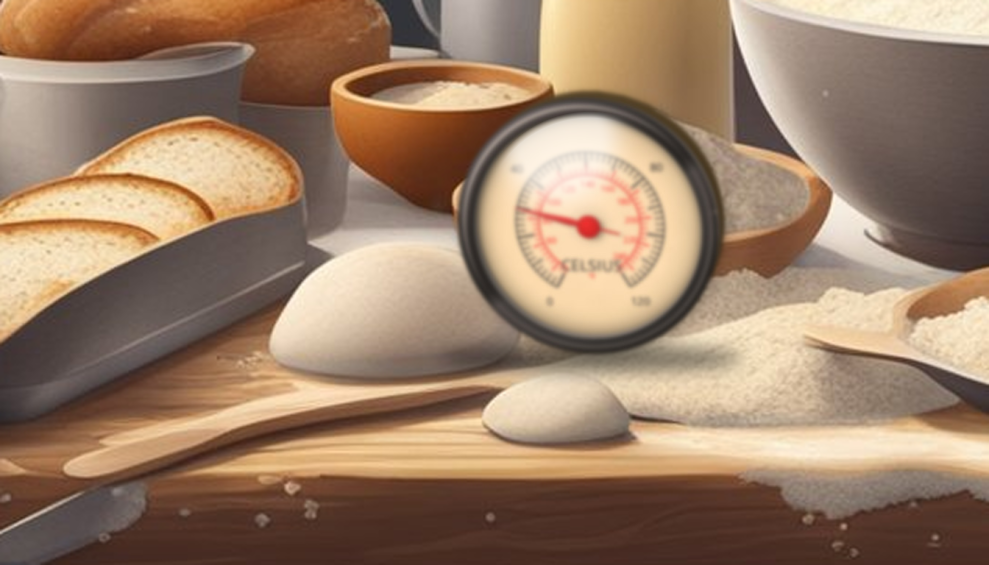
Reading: {"value": 30, "unit": "°C"}
